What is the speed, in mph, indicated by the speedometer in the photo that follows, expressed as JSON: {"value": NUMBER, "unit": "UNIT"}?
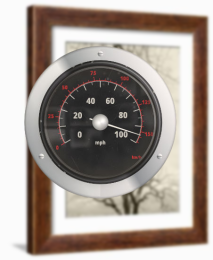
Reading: {"value": 95, "unit": "mph"}
